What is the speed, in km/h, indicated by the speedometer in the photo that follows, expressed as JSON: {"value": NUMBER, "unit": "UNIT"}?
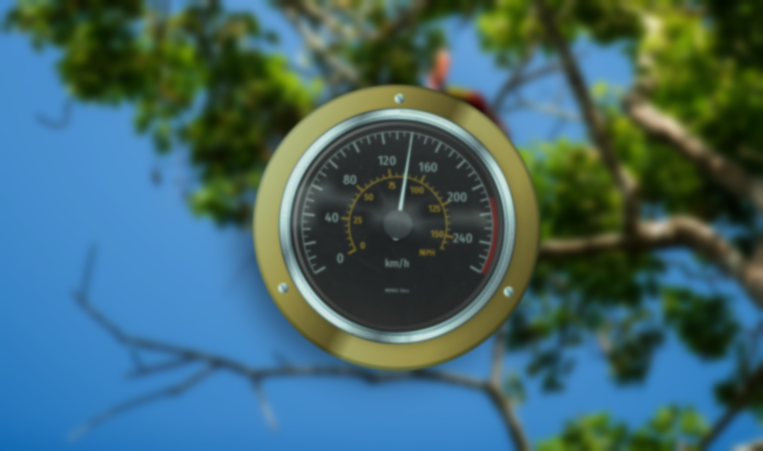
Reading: {"value": 140, "unit": "km/h"}
